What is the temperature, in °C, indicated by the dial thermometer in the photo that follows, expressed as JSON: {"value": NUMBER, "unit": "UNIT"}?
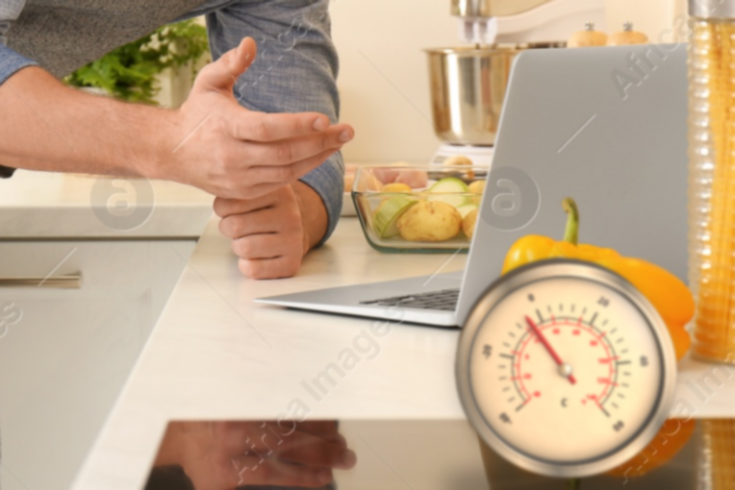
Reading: {"value": -4, "unit": "°C"}
